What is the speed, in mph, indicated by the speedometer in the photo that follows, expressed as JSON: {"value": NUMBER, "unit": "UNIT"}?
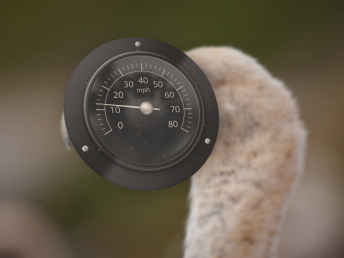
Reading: {"value": 12, "unit": "mph"}
